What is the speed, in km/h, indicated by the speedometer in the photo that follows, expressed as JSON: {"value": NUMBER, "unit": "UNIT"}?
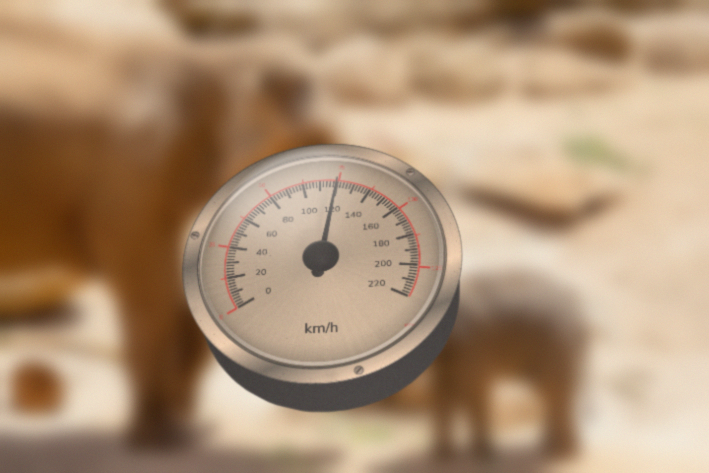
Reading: {"value": 120, "unit": "km/h"}
